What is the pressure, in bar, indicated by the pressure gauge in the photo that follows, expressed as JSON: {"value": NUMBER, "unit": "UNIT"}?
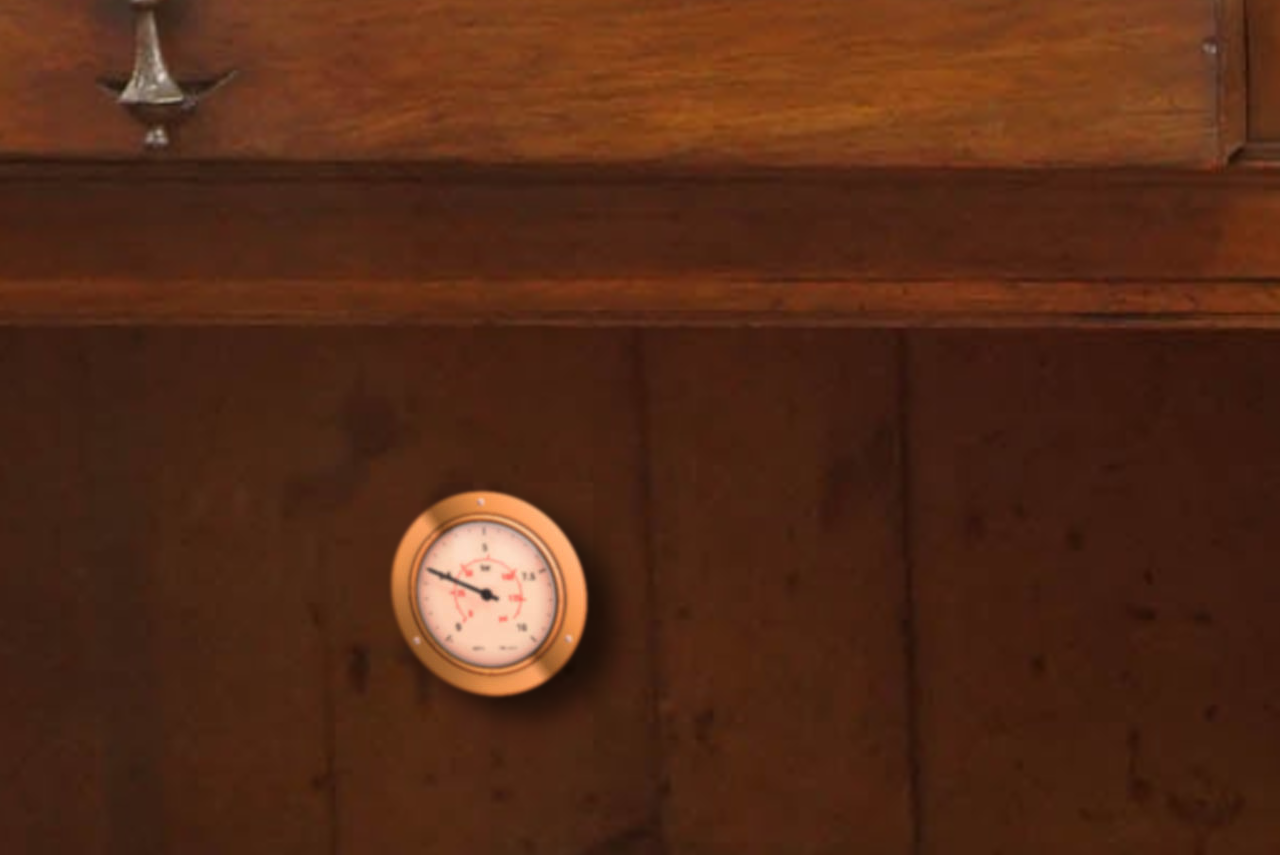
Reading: {"value": 2.5, "unit": "bar"}
